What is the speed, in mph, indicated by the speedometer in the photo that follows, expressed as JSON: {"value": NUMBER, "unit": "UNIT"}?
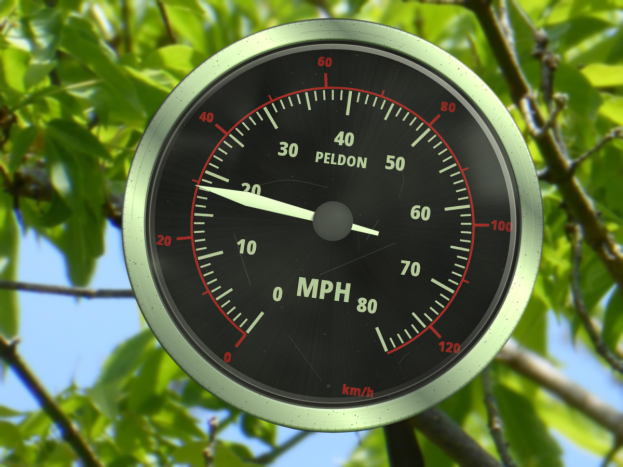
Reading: {"value": 18, "unit": "mph"}
